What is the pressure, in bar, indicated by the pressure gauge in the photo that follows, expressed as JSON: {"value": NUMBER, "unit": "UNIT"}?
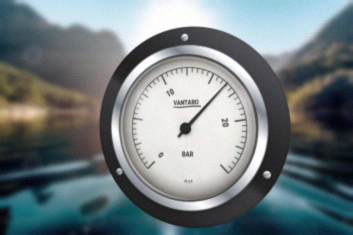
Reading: {"value": 16.5, "unit": "bar"}
